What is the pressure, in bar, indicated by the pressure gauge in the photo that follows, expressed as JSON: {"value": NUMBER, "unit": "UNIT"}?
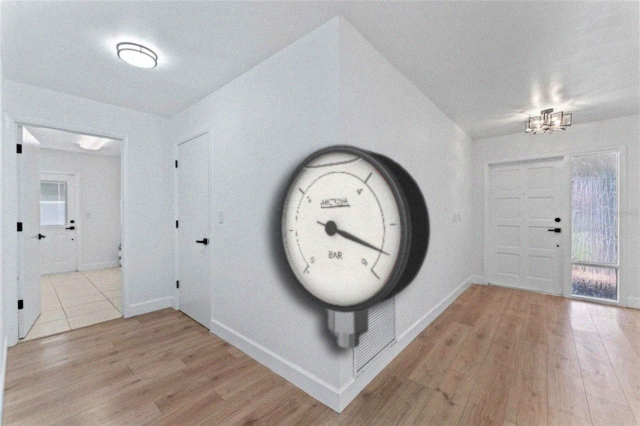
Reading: {"value": 5.5, "unit": "bar"}
